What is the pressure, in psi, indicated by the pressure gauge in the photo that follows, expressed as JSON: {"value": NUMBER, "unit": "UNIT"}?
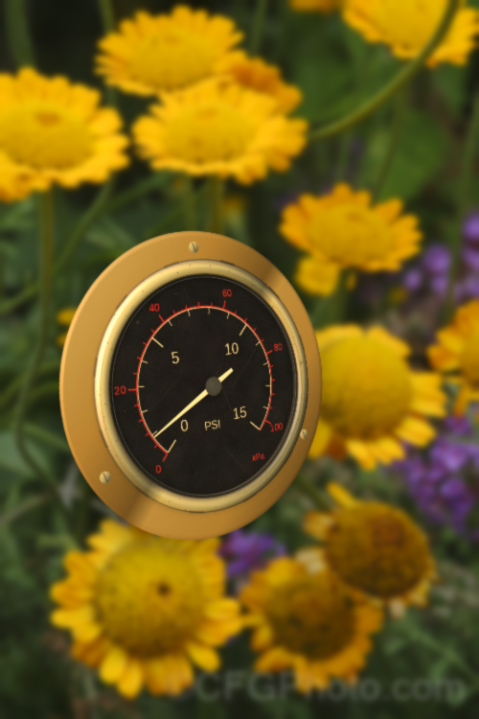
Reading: {"value": 1, "unit": "psi"}
